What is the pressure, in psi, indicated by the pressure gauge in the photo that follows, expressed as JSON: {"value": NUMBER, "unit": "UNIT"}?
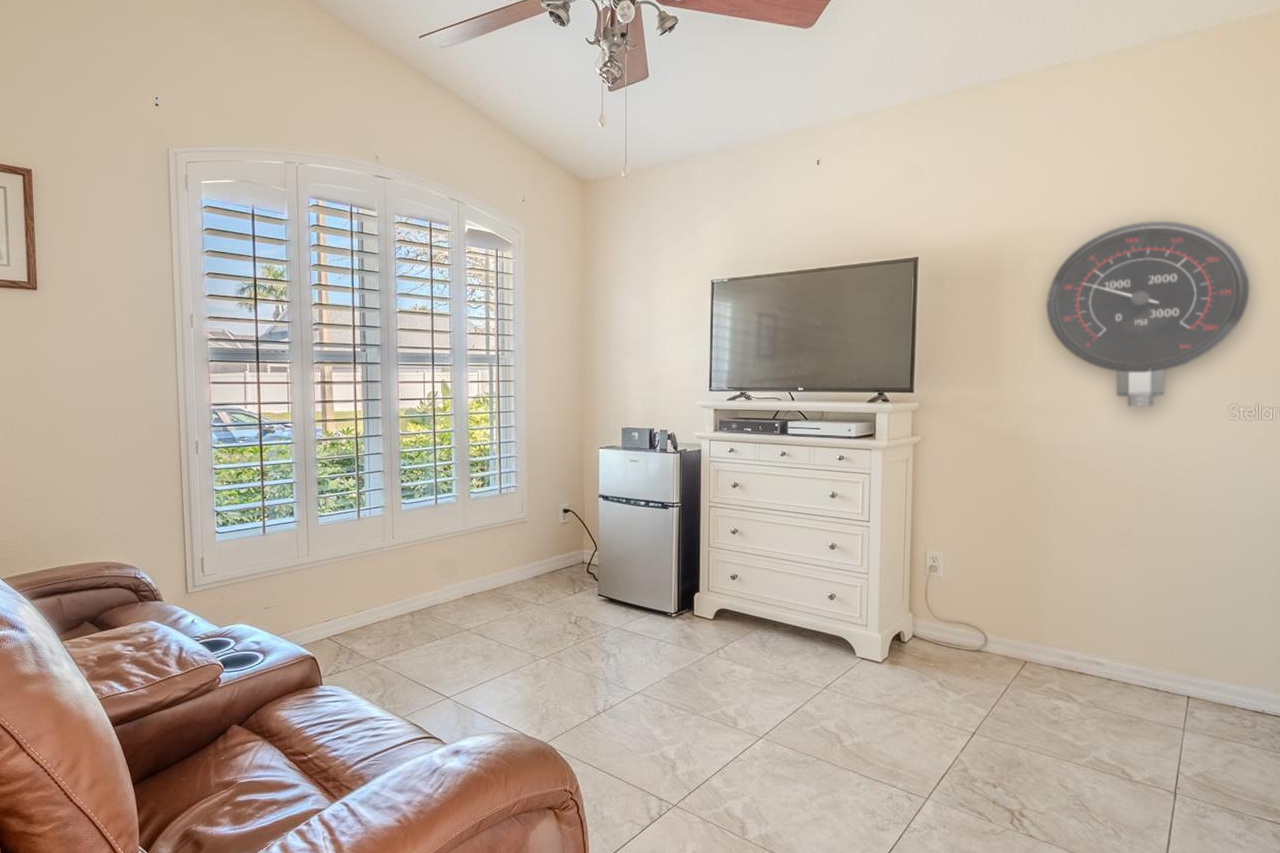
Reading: {"value": 800, "unit": "psi"}
